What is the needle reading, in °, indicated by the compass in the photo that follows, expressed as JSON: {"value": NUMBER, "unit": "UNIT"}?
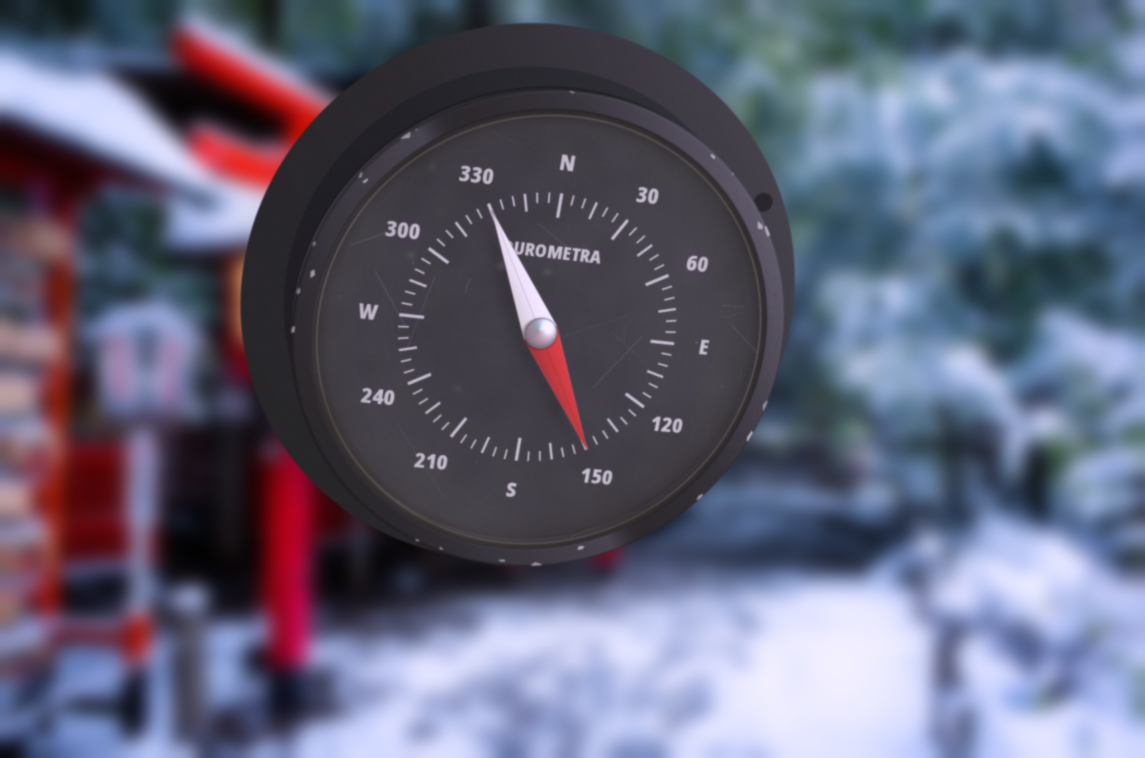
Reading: {"value": 150, "unit": "°"}
